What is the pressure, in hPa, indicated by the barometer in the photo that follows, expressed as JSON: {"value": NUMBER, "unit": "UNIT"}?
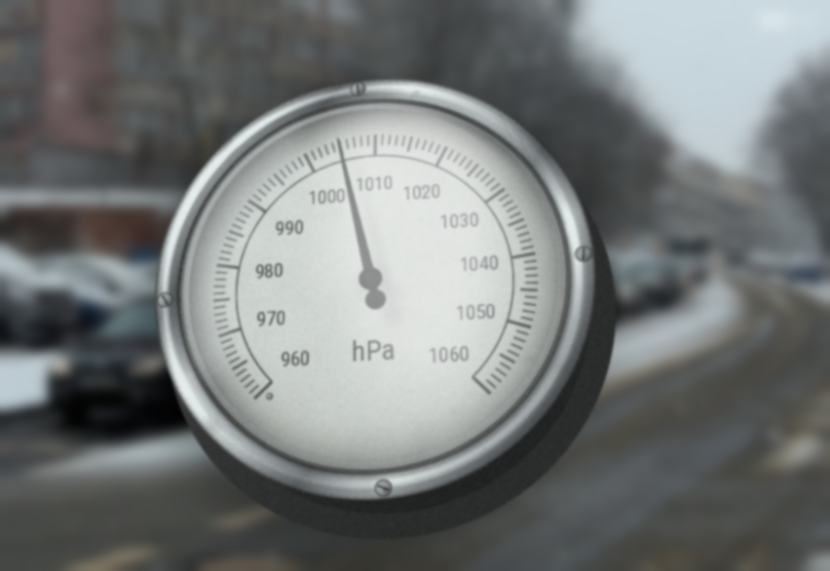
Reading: {"value": 1005, "unit": "hPa"}
